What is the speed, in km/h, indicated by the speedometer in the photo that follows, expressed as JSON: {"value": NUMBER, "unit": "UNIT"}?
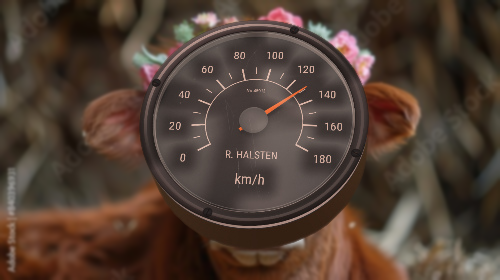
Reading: {"value": 130, "unit": "km/h"}
